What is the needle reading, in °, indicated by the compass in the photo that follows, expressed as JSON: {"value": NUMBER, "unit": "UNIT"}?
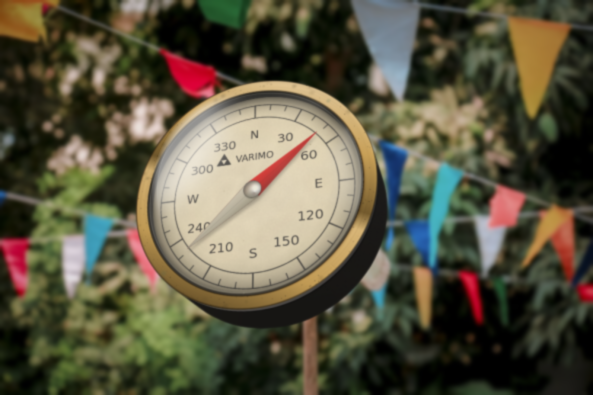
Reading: {"value": 50, "unit": "°"}
